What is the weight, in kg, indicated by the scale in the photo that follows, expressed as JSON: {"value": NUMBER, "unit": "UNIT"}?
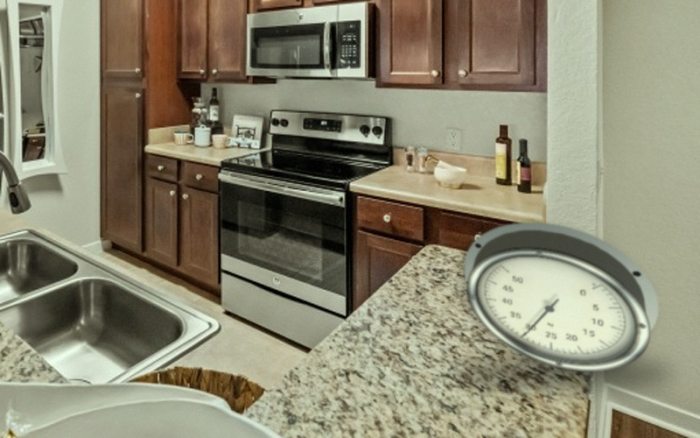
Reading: {"value": 30, "unit": "kg"}
